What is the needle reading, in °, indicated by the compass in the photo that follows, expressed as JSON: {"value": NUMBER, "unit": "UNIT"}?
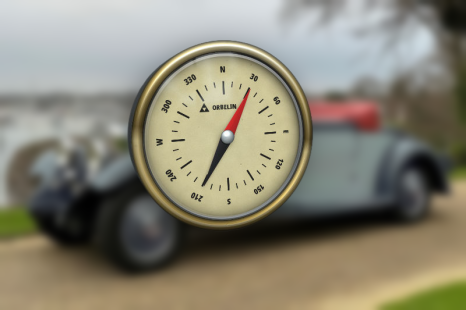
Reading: {"value": 30, "unit": "°"}
